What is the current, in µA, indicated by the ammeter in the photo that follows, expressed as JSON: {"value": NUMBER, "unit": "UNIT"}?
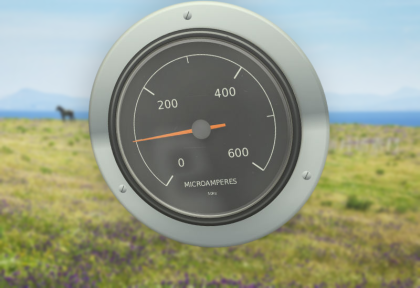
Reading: {"value": 100, "unit": "µA"}
